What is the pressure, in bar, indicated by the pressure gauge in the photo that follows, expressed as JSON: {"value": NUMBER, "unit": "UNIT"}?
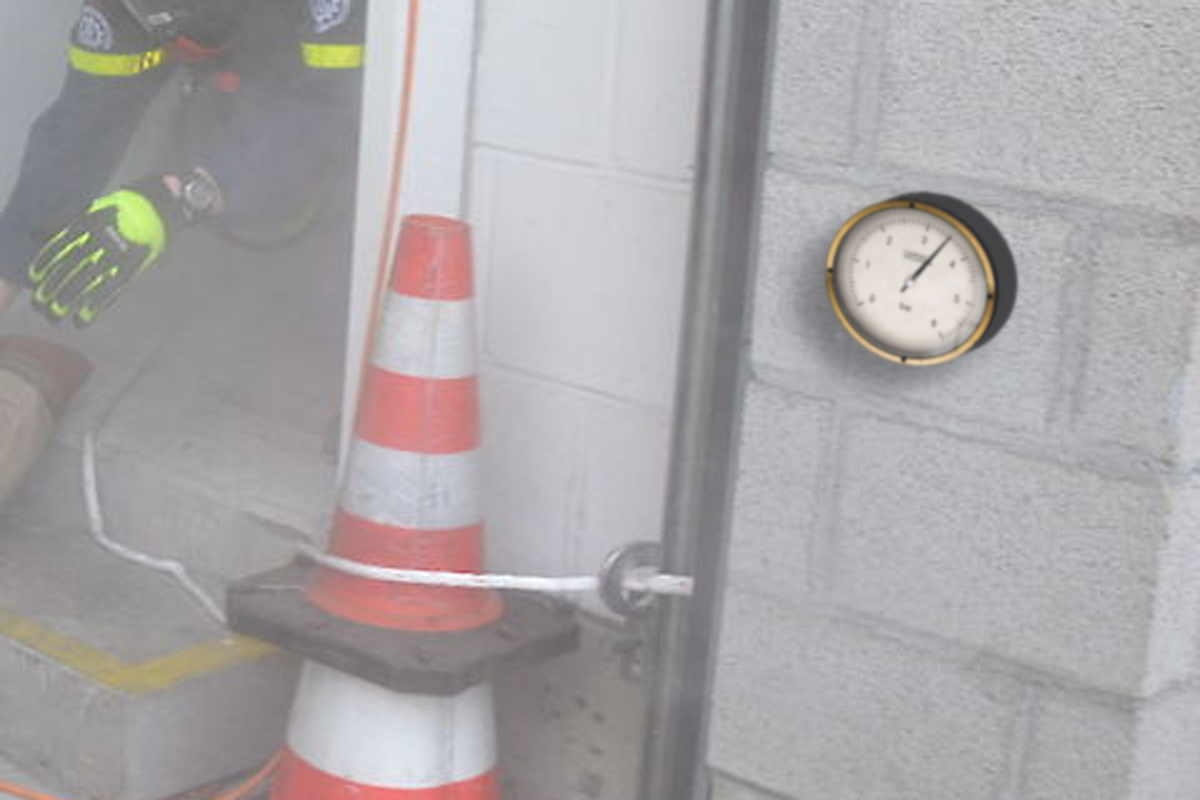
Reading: {"value": 3.5, "unit": "bar"}
